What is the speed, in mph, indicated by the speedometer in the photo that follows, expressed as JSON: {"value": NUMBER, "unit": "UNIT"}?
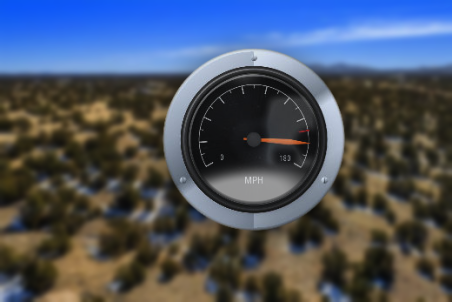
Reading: {"value": 160, "unit": "mph"}
